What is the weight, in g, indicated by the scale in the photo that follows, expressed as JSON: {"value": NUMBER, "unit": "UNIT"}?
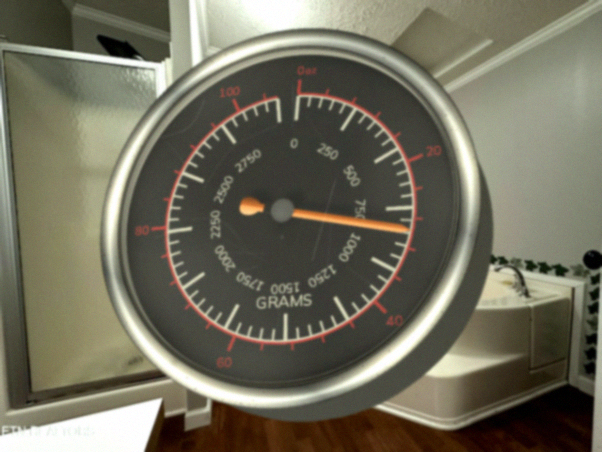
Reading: {"value": 850, "unit": "g"}
